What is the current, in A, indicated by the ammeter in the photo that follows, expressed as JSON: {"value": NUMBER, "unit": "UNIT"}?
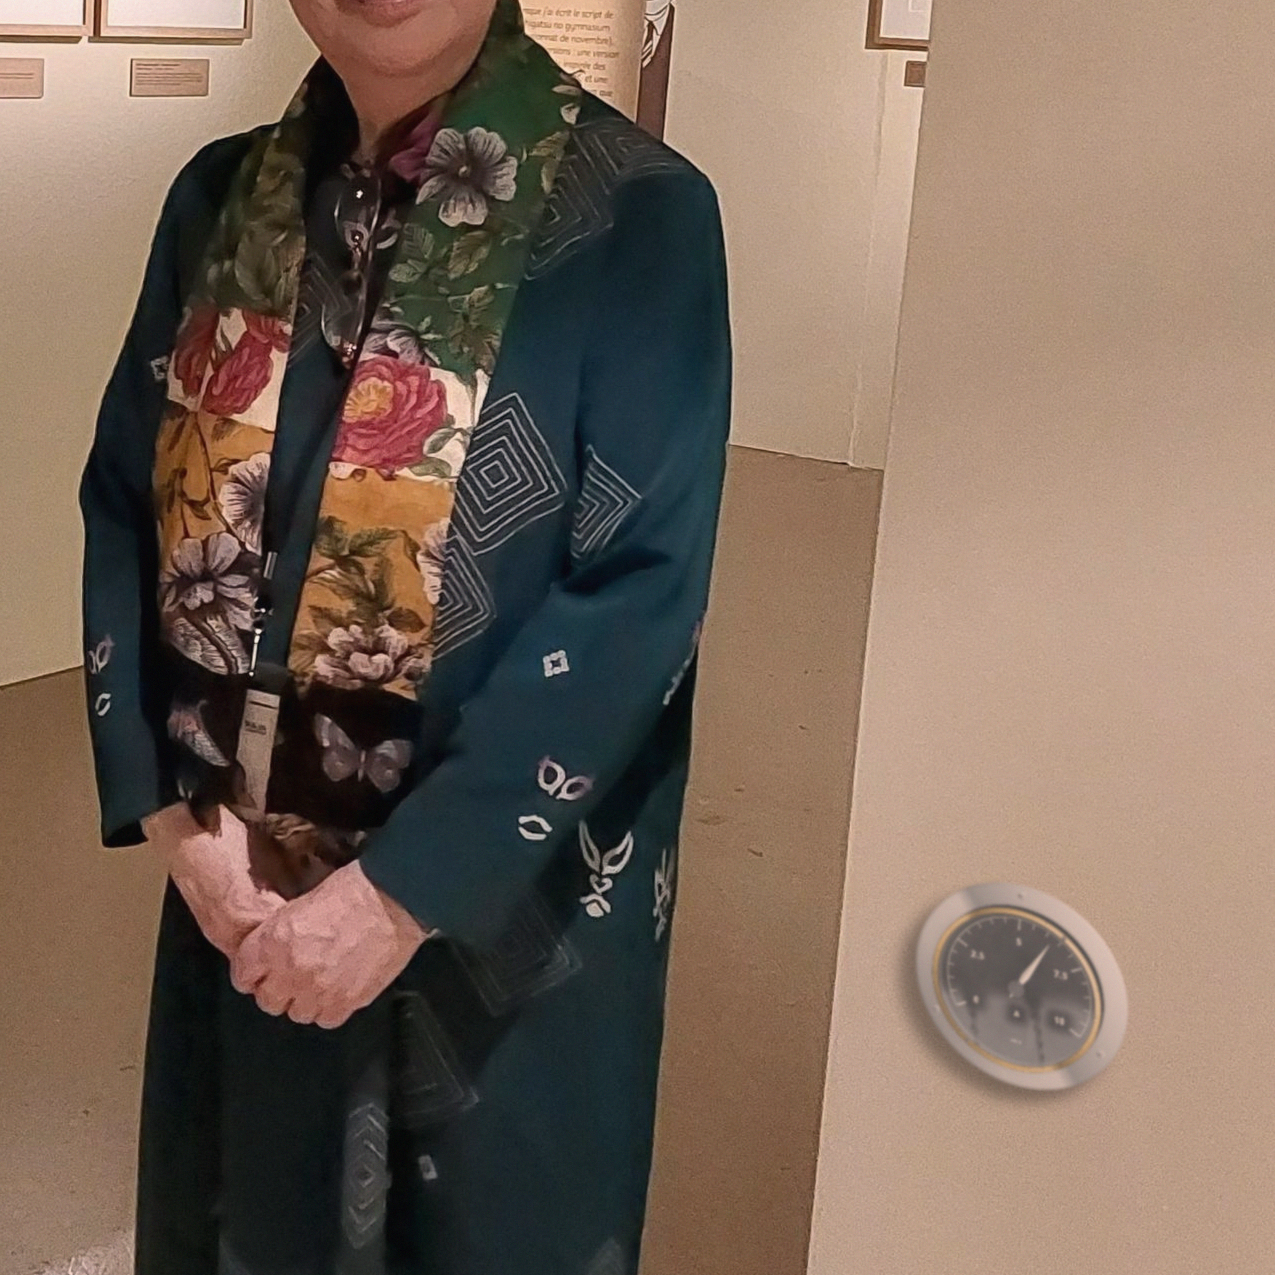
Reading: {"value": 6.25, "unit": "A"}
